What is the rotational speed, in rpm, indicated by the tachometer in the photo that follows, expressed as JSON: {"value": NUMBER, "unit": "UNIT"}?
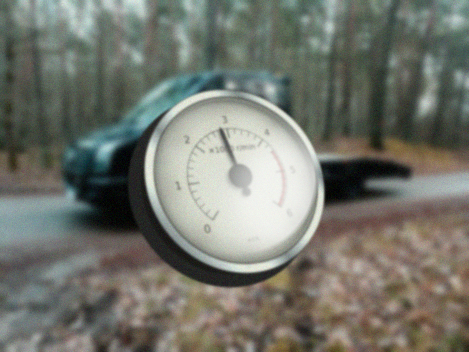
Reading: {"value": 2800, "unit": "rpm"}
